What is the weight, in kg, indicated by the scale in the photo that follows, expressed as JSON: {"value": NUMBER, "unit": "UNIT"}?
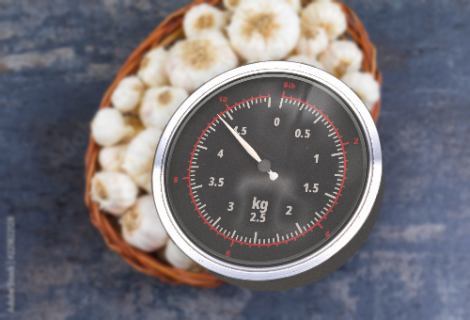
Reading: {"value": 4.4, "unit": "kg"}
